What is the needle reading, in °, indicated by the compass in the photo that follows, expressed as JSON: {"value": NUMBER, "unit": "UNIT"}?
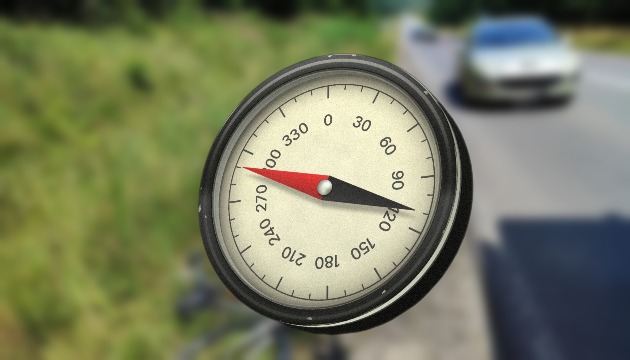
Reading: {"value": 290, "unit": "°"}
